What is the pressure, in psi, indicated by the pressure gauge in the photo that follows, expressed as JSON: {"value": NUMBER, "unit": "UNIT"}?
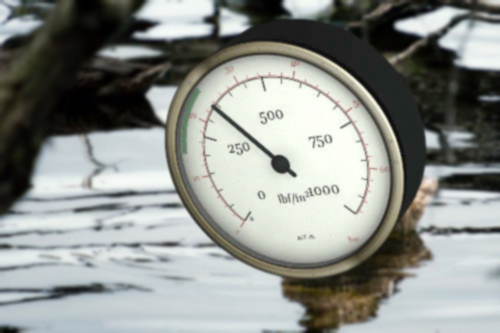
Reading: {"value": 350, "unit": "psi"}
